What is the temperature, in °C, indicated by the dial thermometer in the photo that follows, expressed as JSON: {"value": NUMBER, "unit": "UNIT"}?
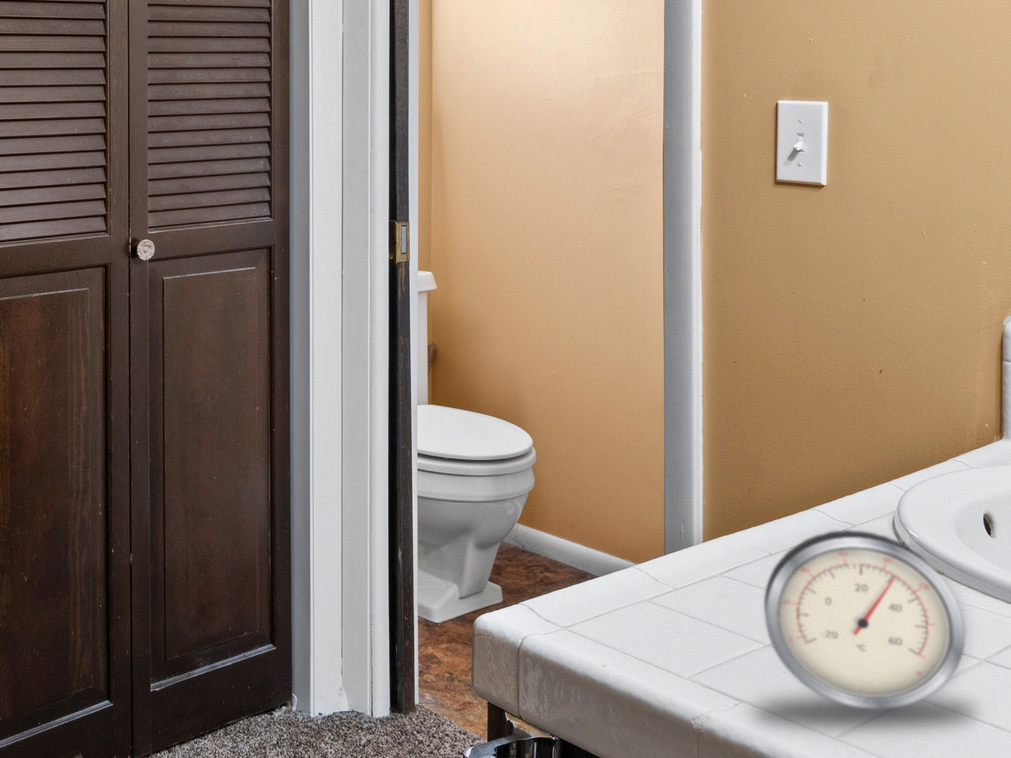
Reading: {"value": 30, "unit": "°C"}
